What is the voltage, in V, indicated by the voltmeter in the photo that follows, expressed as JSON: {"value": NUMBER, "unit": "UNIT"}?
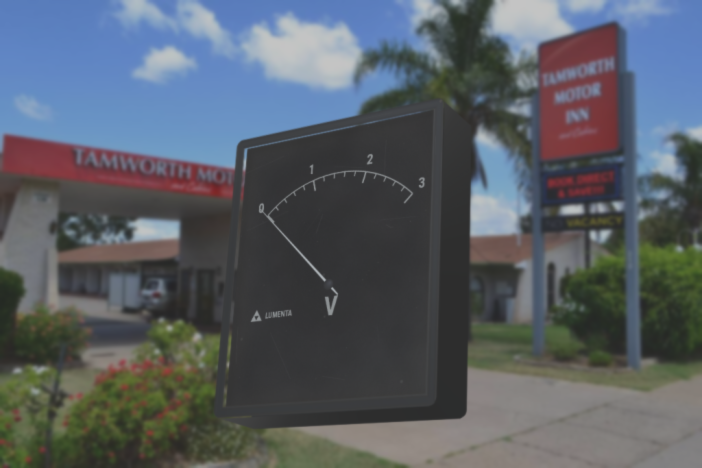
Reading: {"value": 0, "unit": "V"}
